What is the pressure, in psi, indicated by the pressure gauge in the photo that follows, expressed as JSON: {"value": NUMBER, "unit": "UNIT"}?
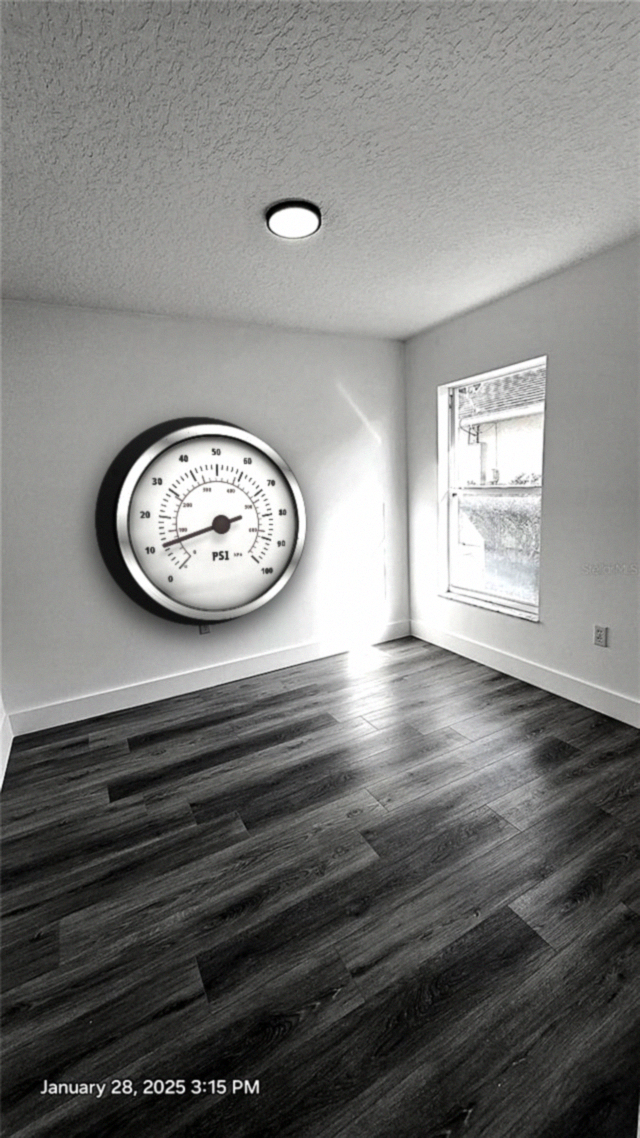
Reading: {"value": 10, "unit": "psi"}
